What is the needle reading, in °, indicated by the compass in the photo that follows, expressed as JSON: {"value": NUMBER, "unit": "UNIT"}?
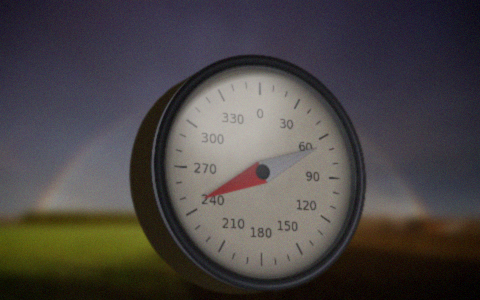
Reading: {"value": 245, "unit": "°"}
